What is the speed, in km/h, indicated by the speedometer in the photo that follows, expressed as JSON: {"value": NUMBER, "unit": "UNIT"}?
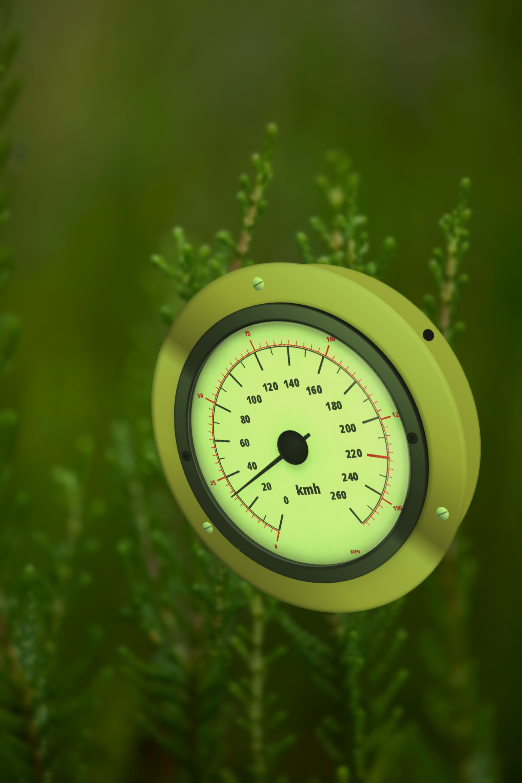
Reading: {"value": 30, "unit": "km/h"}
